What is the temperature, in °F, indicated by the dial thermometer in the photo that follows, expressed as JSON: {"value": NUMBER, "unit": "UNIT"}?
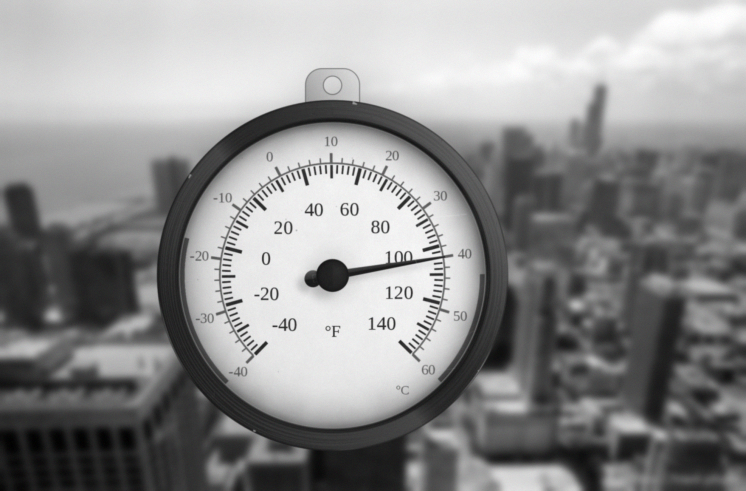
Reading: {"value": 104, "unit": "°F"}
